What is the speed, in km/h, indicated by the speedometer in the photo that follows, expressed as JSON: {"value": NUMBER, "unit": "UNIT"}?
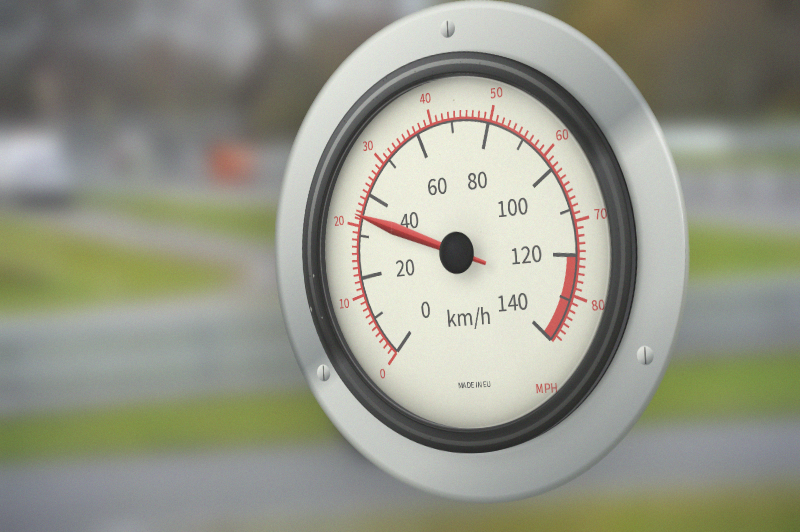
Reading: {"value": 35, "unit": "km/h"}
